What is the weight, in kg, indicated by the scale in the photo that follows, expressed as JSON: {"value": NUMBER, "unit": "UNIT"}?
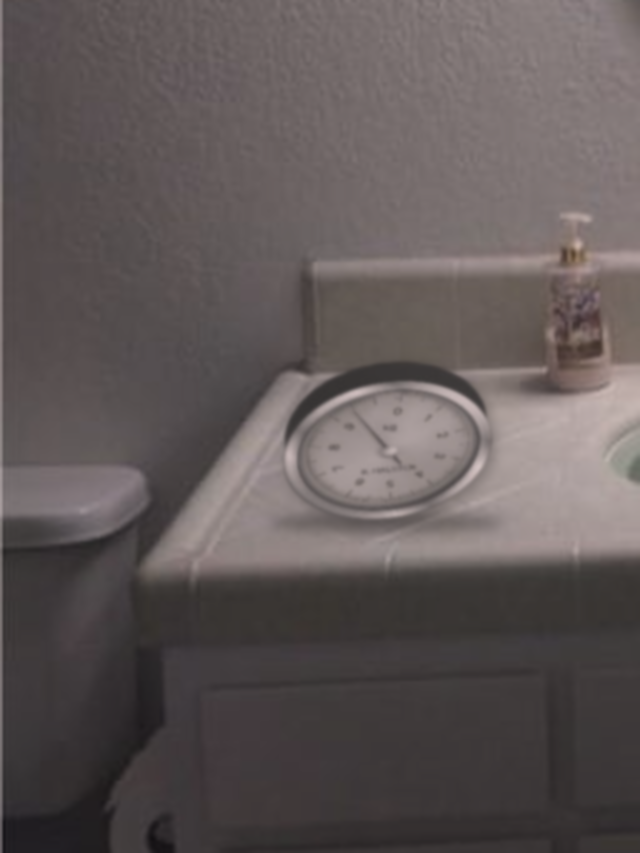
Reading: {"value": 9.5, "unit": "kg"}
